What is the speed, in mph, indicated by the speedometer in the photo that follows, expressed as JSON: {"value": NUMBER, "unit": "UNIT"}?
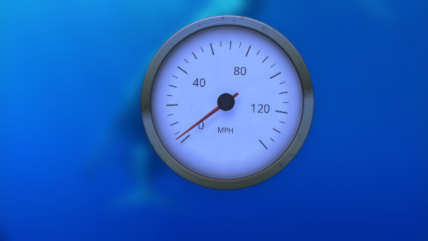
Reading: {"value": 2.5, "unit": "mph"}
